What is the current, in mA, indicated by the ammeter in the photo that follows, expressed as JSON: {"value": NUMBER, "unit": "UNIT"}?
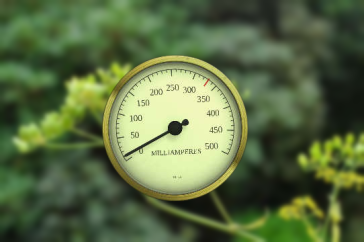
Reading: {"value": 10, "unit": "mA"}
